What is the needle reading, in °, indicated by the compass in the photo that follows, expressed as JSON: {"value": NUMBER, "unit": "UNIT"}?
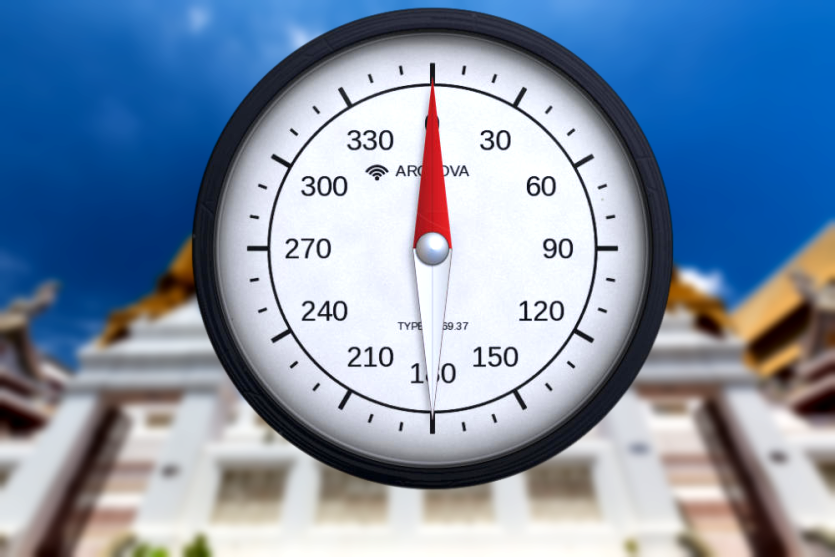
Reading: {"value": 0, "unit": "°"}
